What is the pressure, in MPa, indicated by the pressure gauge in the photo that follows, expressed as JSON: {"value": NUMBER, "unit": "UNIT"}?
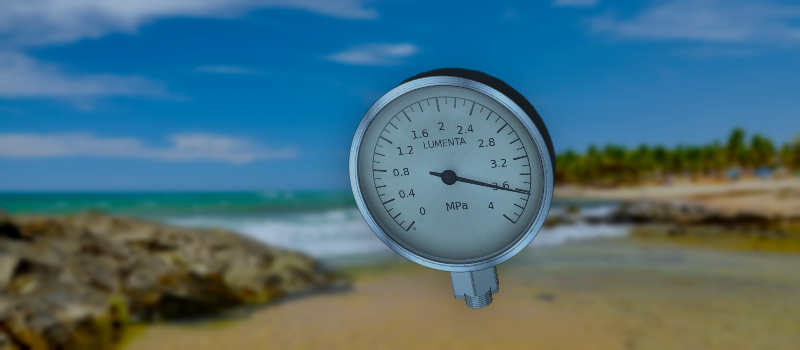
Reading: {"value": 3.6, "unit": "MPa"}
